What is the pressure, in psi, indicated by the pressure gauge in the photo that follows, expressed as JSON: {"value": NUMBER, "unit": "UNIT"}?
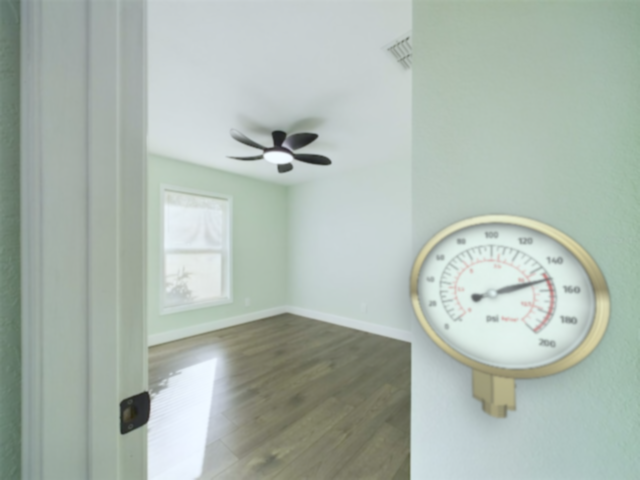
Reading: {"value": 150, "unit": "psi"}
